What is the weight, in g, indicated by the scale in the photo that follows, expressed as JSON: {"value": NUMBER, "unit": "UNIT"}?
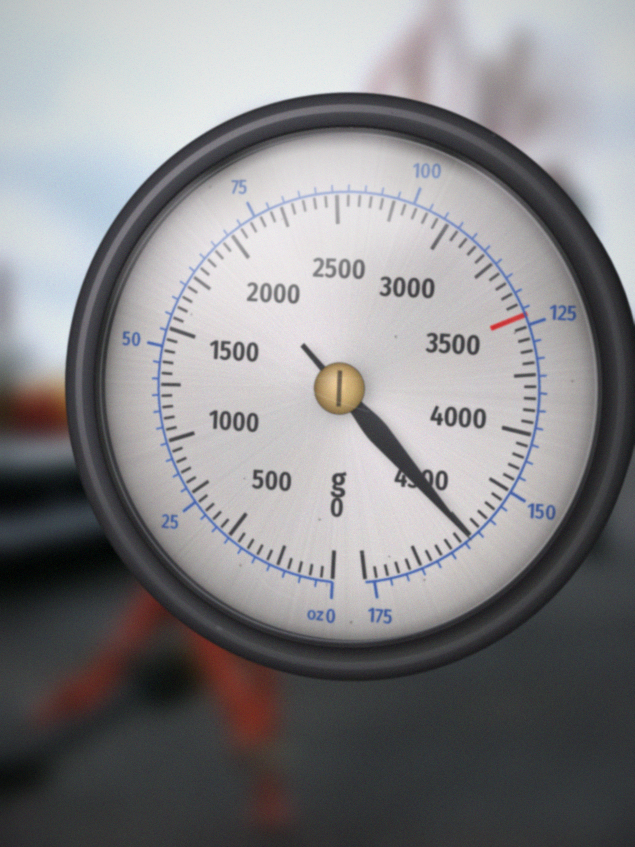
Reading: {"value": 4500, "unit": "g"}
